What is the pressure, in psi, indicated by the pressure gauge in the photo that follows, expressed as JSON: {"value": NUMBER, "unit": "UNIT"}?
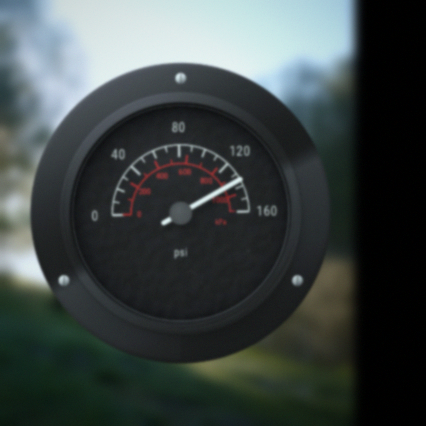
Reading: {"value": 135, "unit": "psi"}
